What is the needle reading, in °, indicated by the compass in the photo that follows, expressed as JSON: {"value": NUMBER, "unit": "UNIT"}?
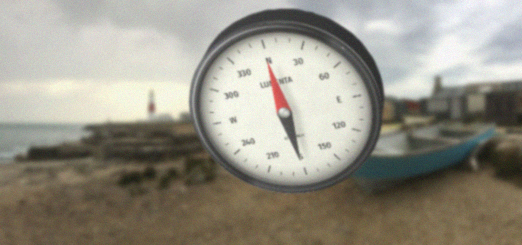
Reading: {"value": 0, "unit": "°"}
